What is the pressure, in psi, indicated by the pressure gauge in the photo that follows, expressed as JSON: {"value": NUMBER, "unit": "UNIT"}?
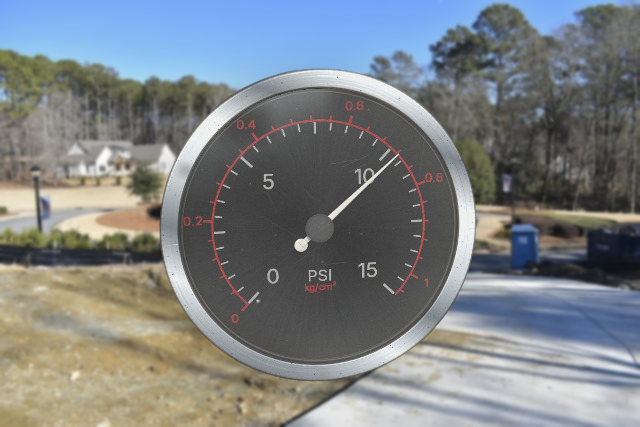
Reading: {"value": 10.25, "unit": "psi"}
